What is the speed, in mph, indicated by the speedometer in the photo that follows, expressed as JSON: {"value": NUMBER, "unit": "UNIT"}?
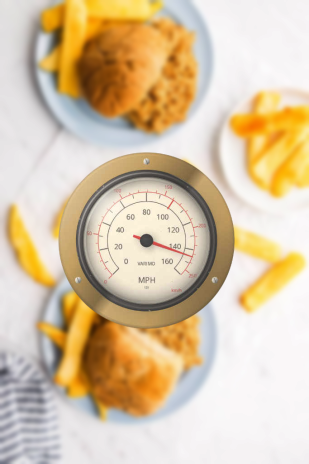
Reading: {"value": 145, "unit": "mph"}
